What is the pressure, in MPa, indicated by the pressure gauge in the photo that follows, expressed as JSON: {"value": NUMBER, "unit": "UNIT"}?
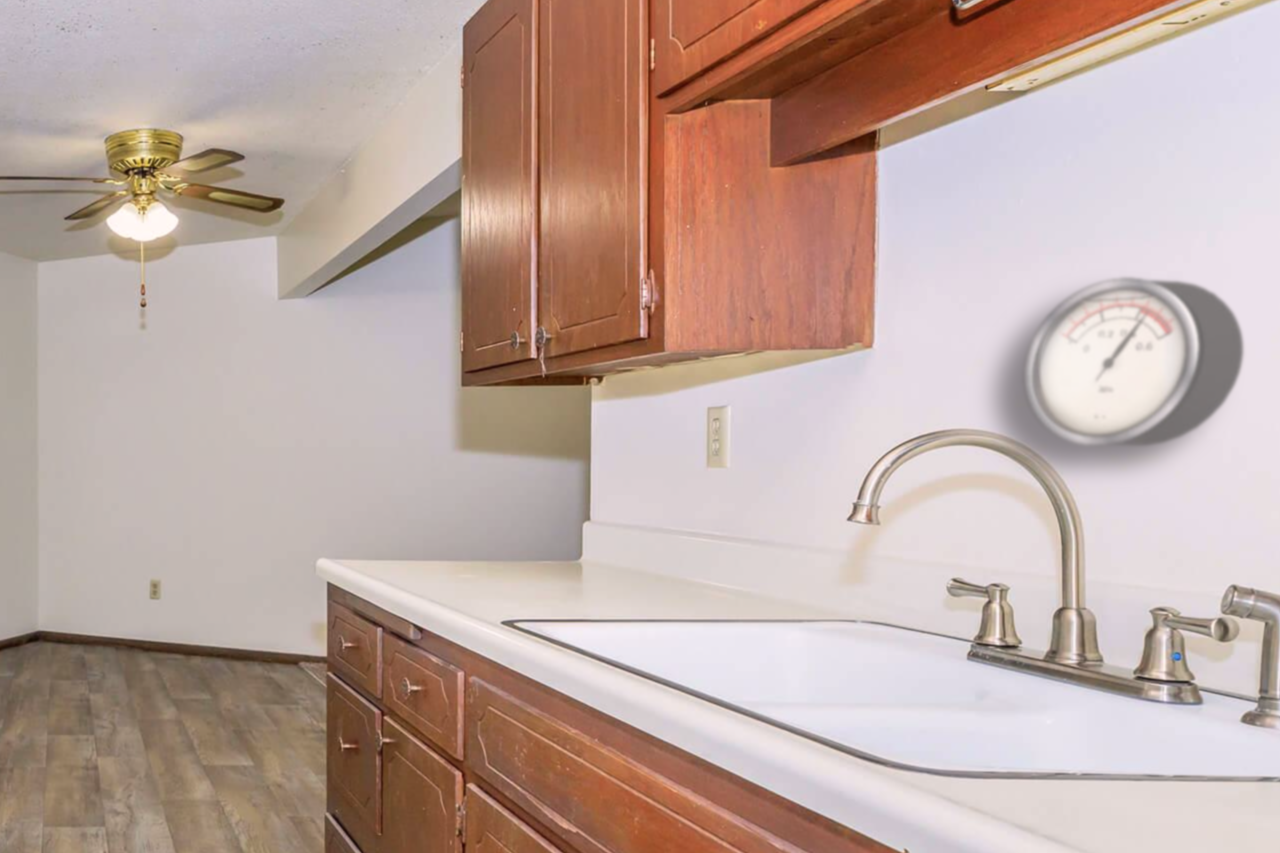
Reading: {"value": 0.45, "unit": "MPa"}
